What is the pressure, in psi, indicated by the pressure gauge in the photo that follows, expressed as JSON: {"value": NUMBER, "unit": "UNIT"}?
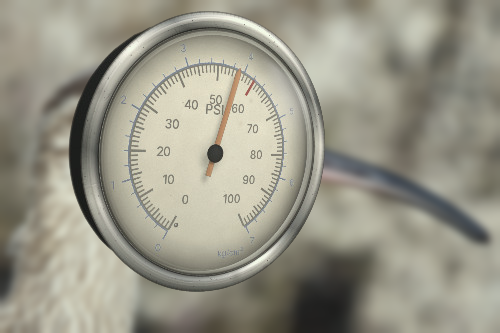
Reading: {"value": 55, "unit": "psi"}
